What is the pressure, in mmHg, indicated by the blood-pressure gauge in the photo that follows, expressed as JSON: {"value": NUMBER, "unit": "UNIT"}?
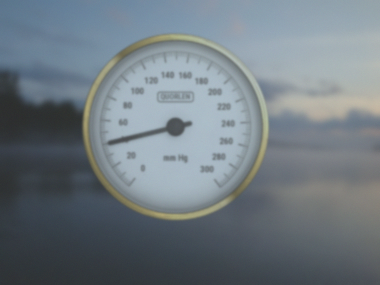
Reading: {"value": 40, "unit": "mmHg"}
